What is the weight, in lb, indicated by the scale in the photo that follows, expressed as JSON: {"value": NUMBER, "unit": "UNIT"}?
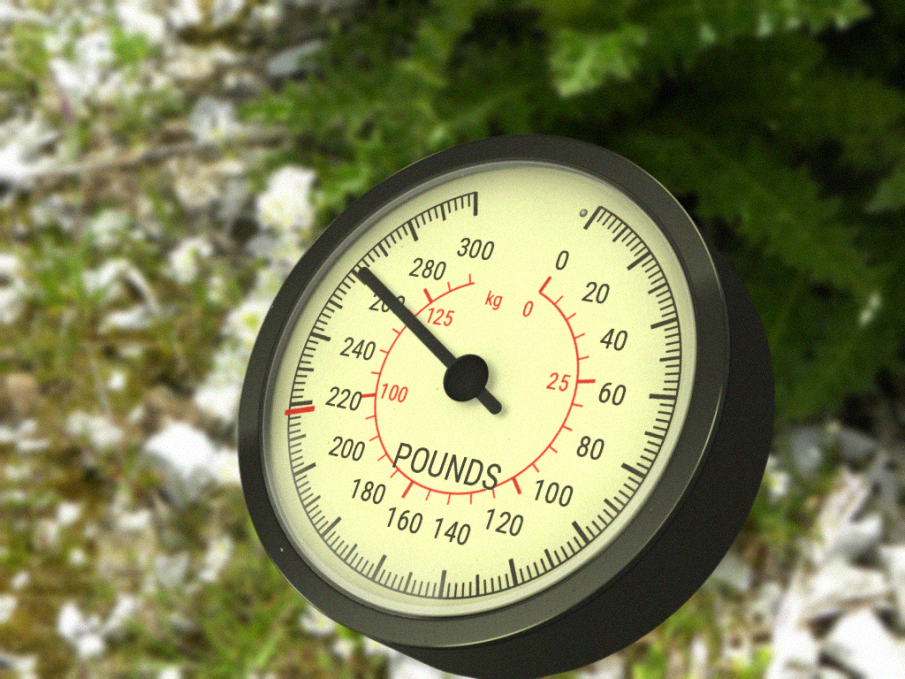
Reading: {"value": 262, "unit": "lb"}
